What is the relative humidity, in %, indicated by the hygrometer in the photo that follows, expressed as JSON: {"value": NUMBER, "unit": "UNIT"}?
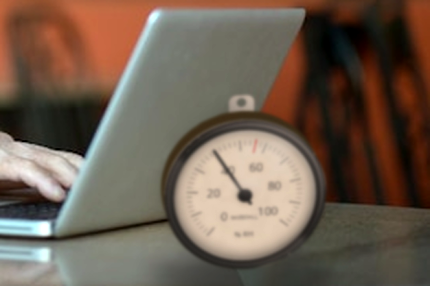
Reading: {"value": 40, "unit": "%"}
